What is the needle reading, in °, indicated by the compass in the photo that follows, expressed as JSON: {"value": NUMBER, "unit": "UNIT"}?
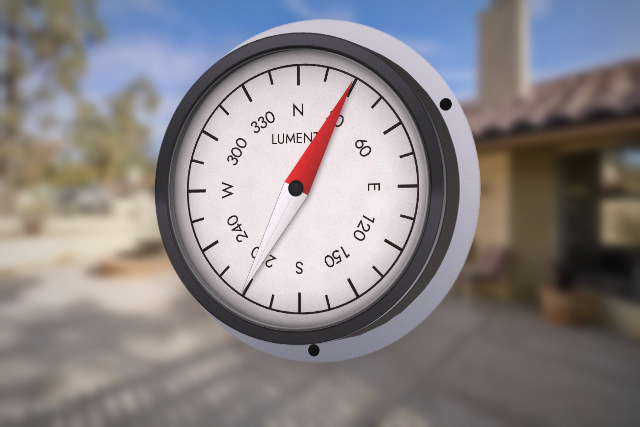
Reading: {"value": 30, "unit": "°"}
